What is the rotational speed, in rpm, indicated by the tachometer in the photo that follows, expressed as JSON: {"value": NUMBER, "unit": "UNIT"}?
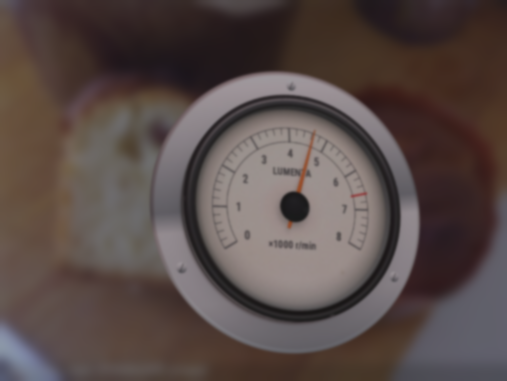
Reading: {"value": 4600, "unit": "rpm"}
